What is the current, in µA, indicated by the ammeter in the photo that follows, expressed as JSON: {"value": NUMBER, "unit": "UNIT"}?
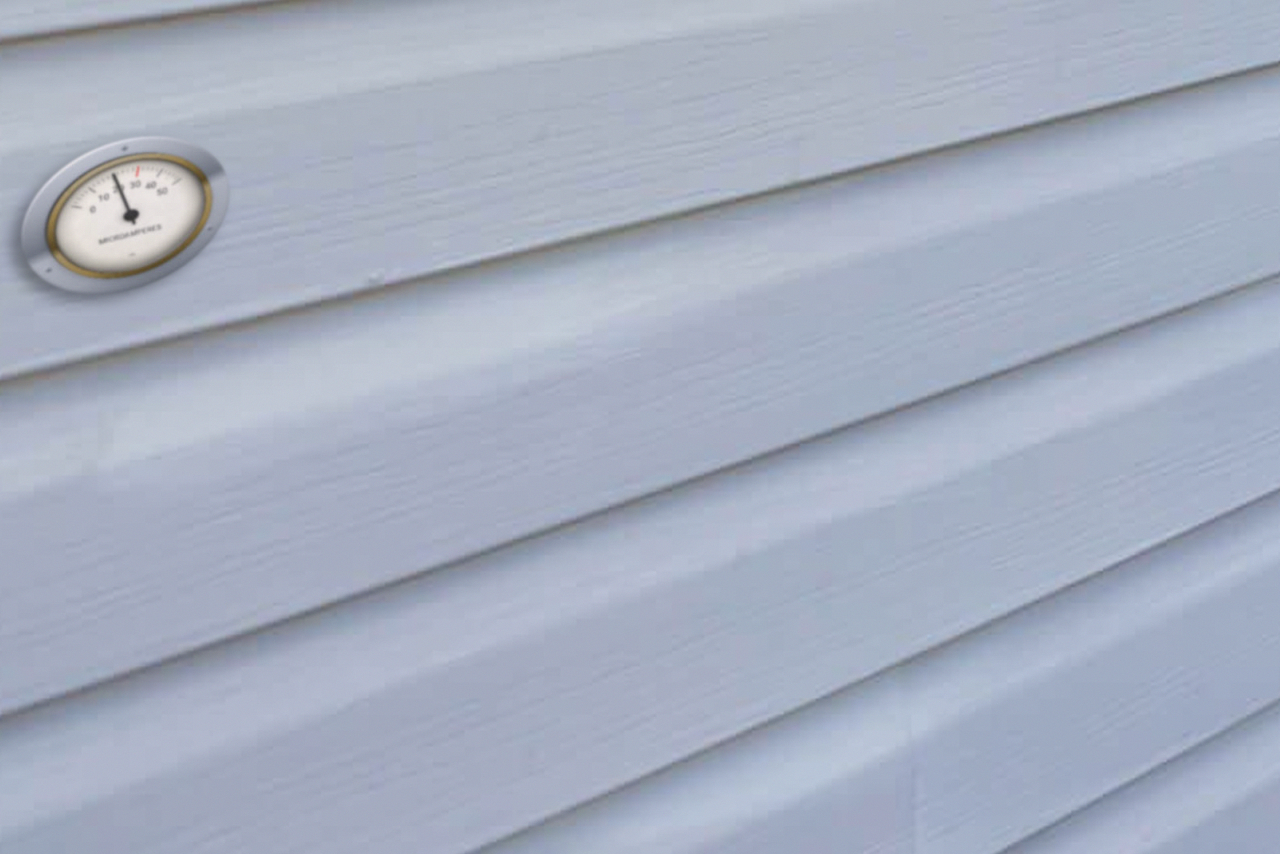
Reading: {"value": 20, "unit": "µA"}
